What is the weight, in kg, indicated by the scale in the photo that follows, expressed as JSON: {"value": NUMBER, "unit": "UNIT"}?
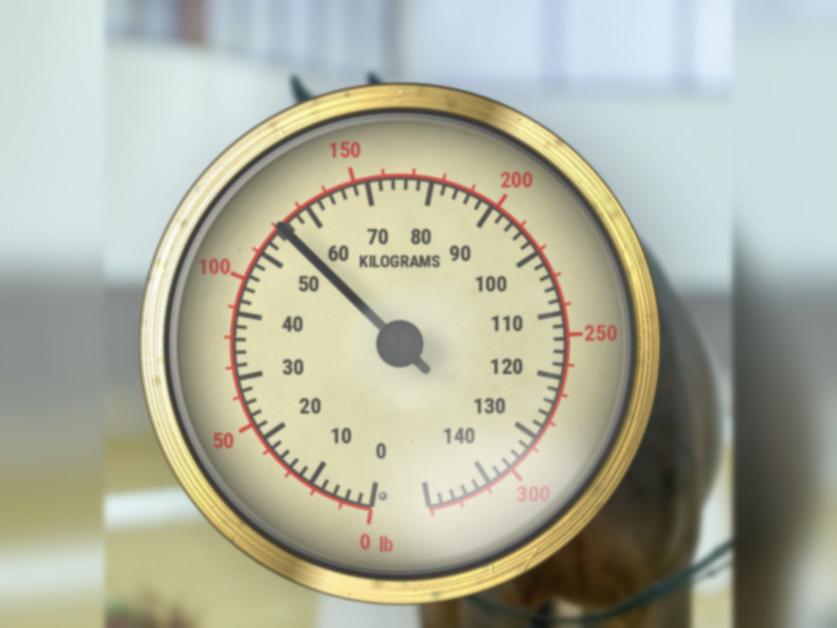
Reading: {"value": 55, "unit": "kg"}
